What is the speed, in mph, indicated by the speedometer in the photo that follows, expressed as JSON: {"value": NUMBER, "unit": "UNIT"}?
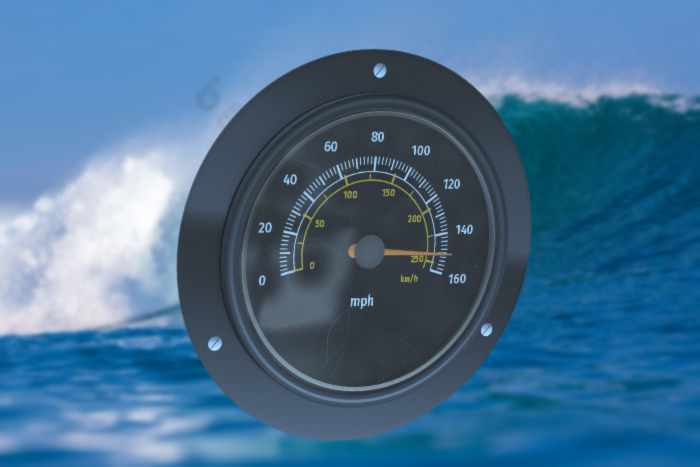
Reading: {"value": 150, "unit": "mph"}
